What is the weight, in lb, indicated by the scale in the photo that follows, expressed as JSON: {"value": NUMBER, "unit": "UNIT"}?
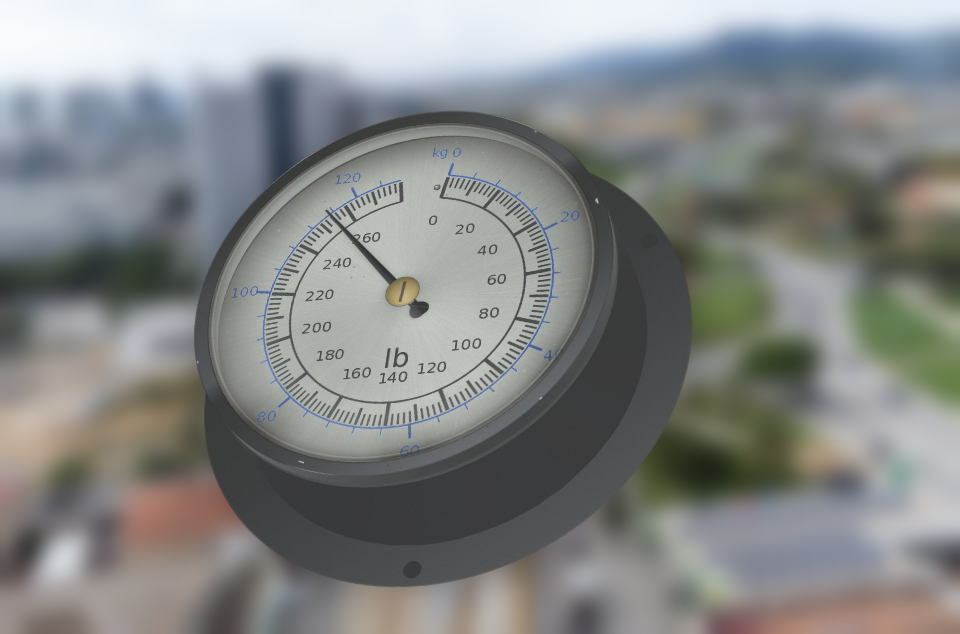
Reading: {"value": 254, "unit": "lb"}
